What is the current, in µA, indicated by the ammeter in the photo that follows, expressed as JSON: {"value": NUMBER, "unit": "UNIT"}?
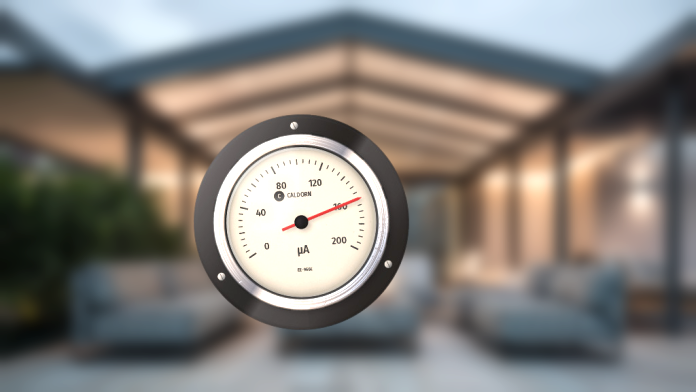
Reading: {"value": 160, "unit": "µA"}
